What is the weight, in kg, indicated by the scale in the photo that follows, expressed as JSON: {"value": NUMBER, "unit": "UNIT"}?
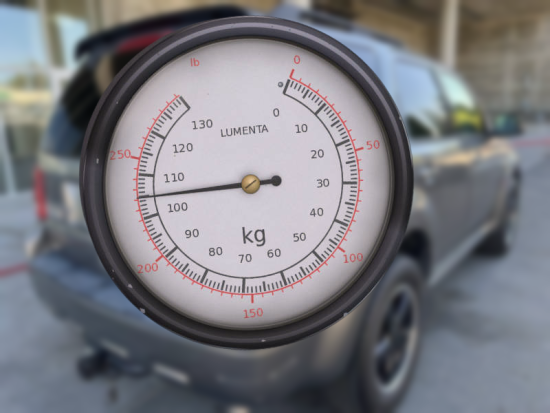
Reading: {"value": 105, "unit": "kg"}
